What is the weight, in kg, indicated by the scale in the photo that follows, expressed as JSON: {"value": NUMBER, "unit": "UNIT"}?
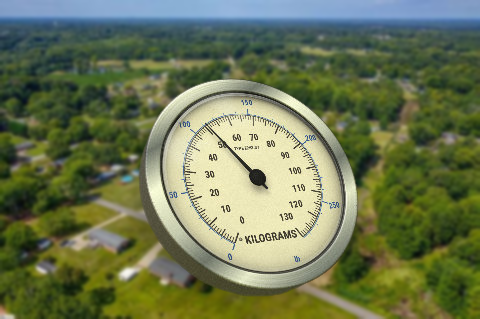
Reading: {"value": 50, "unit": "kg"}
